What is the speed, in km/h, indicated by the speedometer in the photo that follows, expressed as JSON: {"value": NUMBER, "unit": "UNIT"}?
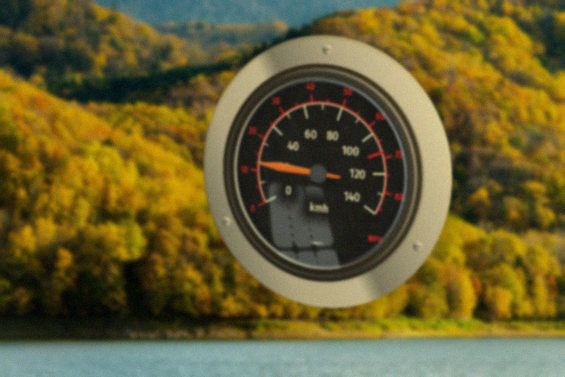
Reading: {"value": 20, "unit": "km/h"}
